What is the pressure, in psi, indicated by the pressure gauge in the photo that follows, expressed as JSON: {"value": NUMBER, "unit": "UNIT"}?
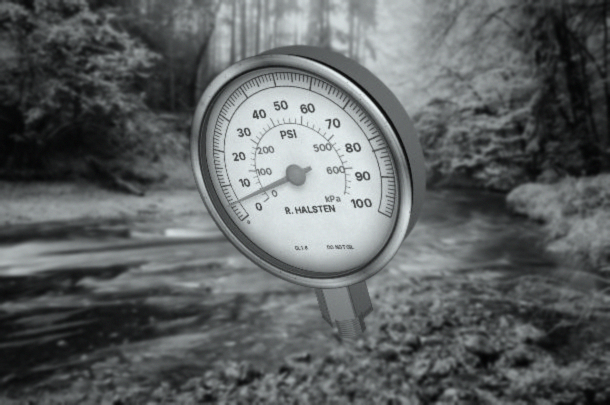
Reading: {"value": 5, "unit": "psi"}
